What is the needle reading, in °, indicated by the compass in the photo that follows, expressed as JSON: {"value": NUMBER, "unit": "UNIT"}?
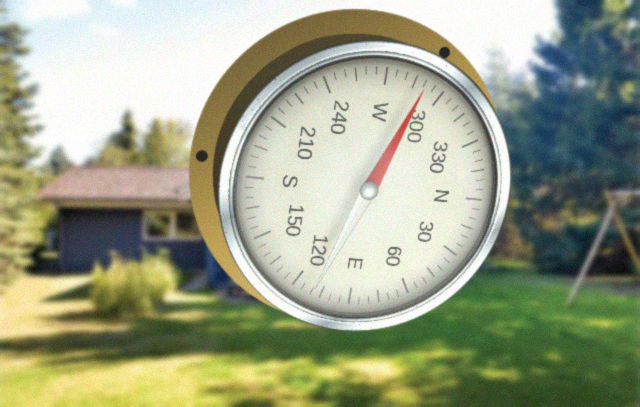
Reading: {"value": 290, "unit": "°"}
